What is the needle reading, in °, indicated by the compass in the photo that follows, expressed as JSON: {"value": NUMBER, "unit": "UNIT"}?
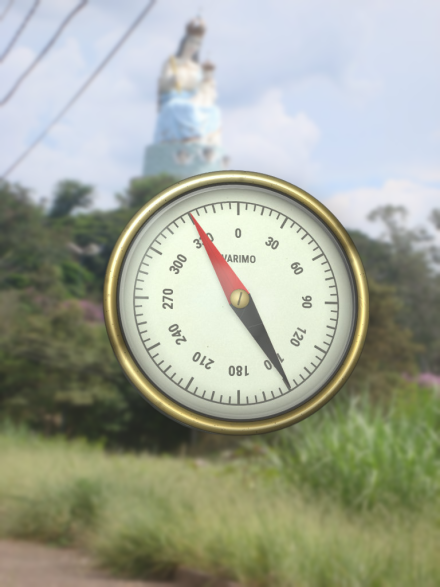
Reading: {"value": 330, "unit": "°"}
